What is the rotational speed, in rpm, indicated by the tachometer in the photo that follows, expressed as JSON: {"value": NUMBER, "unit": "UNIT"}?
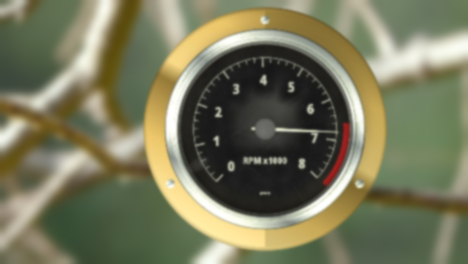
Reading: {"value": 6800, "unit": "rpm"}
